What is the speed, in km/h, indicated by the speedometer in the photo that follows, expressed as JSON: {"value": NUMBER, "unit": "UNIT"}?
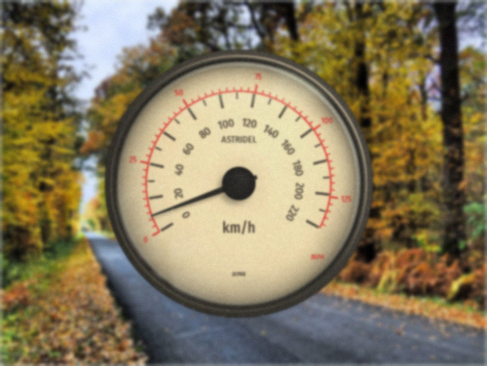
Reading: {"value": 10, "unit": "km/h"}
